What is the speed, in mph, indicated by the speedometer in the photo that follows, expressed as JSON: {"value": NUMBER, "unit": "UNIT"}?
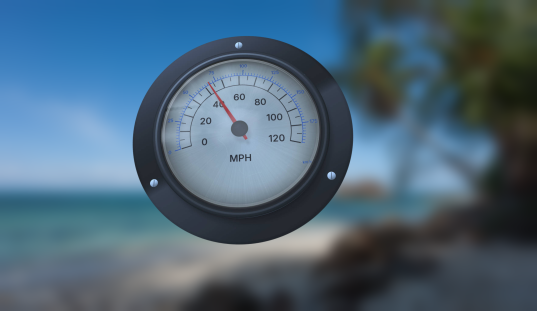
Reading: {"value": 42.5, "unit": "mph"}
